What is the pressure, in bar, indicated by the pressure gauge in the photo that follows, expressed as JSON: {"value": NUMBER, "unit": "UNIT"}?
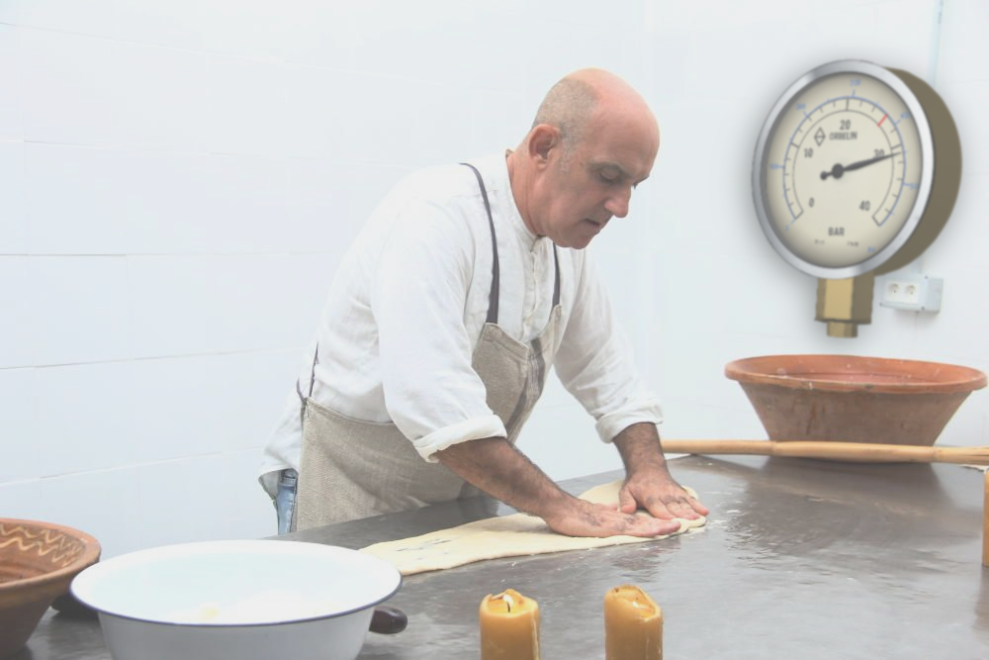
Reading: {"value": 31, "unit": "bar"}
